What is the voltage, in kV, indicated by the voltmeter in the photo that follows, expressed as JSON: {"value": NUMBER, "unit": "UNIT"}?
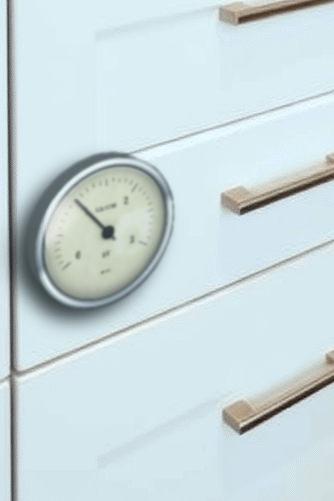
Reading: {"value": 1, "unit": "kV"}
